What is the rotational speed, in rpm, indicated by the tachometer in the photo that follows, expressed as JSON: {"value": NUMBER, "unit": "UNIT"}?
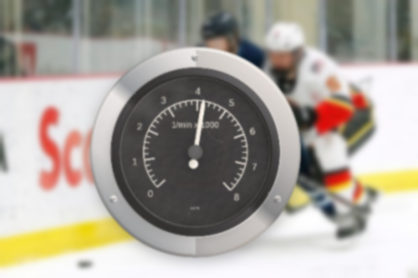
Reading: {"value": 4200, "unit": "rpm"}
